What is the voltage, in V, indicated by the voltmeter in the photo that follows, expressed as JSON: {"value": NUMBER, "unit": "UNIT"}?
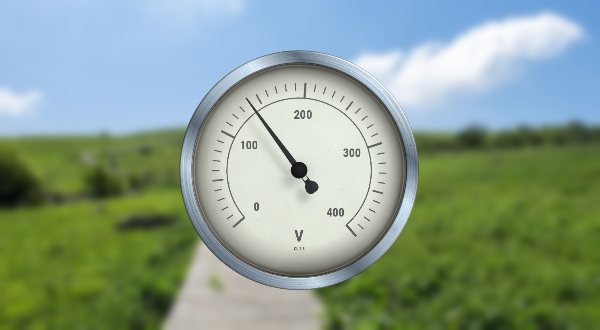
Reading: {"value": 140, "unit": "V"}
